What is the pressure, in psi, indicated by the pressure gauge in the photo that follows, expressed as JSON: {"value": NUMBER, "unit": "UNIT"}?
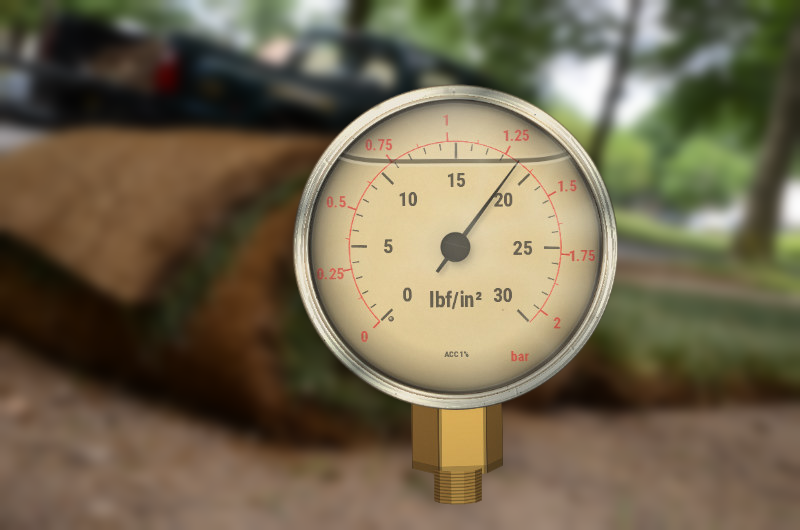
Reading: {"value": 19, "unit": "psi"}
